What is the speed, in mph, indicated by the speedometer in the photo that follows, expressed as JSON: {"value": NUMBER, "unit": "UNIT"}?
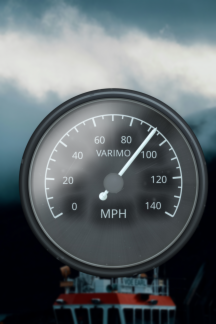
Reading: {"value": 92.5, "unit": "mph"}
